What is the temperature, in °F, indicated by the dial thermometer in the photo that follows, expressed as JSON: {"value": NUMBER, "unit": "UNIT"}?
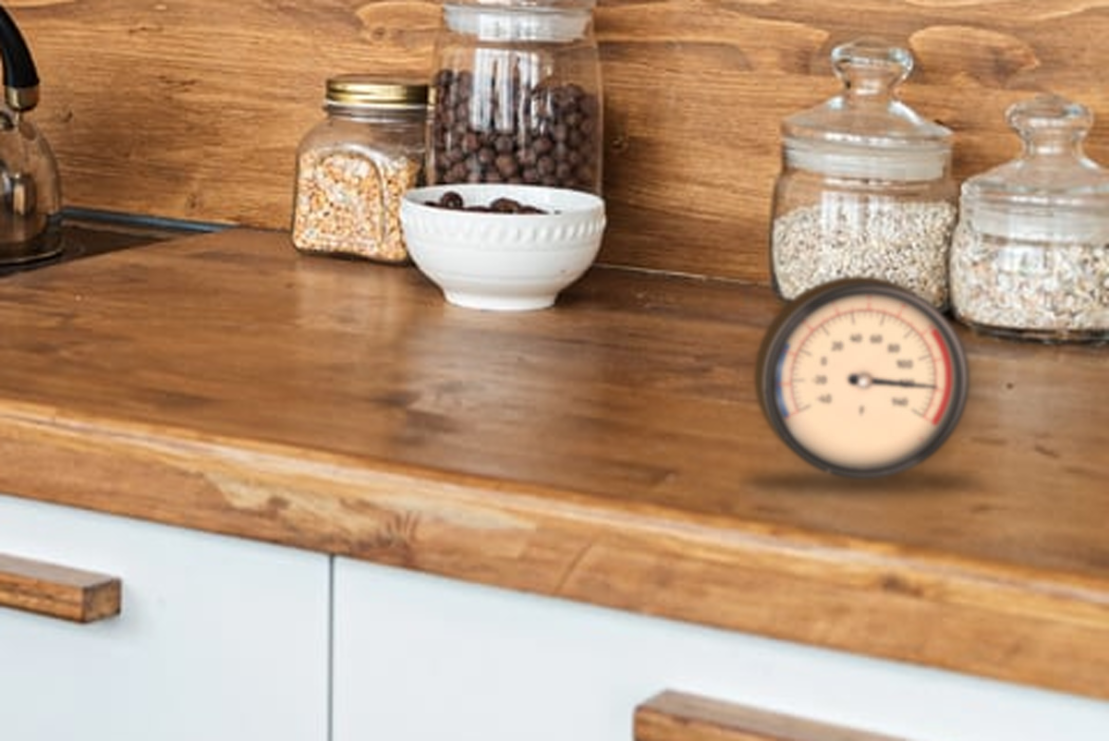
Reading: {"value": 120, "unit": "°F"}
